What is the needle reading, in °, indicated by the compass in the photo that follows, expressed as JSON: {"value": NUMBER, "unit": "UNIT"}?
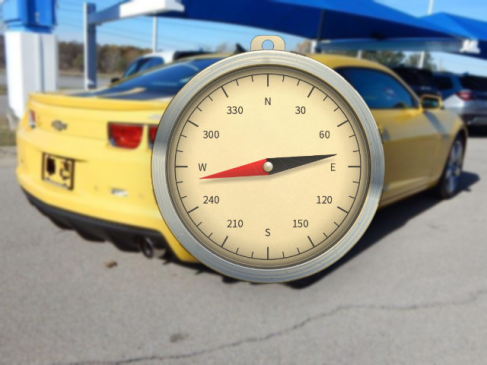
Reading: {"value": 260, "unit": "°"}
